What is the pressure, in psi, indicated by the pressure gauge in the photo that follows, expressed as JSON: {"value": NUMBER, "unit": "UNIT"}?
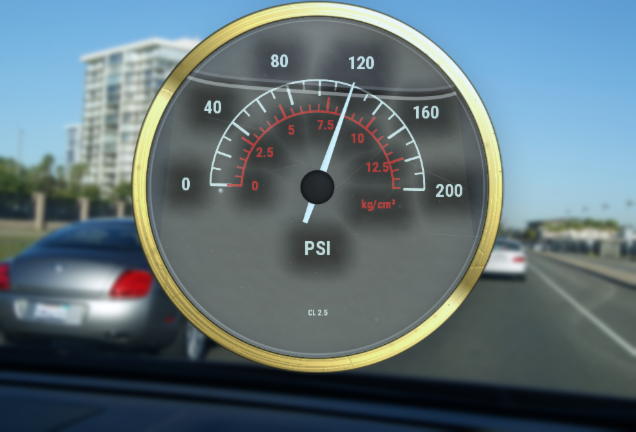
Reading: {"value": 120, "unit": "psi"}
